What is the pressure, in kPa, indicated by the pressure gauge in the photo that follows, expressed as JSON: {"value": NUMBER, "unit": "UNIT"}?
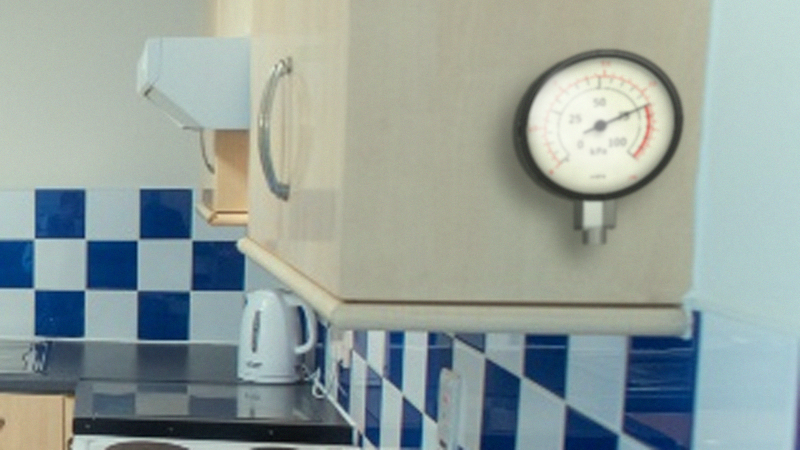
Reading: {"value": 75, "unit": "kPa"}
